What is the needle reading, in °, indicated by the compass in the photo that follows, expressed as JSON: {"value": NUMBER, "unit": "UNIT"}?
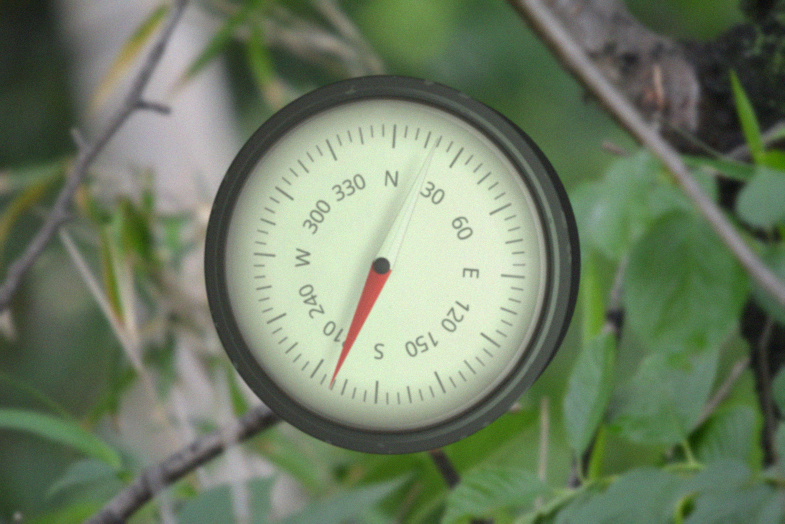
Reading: {"value": 200, "unit": "°"}
